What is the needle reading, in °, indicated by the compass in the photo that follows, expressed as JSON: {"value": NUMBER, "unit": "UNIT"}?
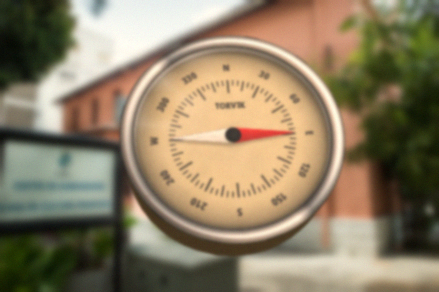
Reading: {"value": 90, "unit": "°"}
